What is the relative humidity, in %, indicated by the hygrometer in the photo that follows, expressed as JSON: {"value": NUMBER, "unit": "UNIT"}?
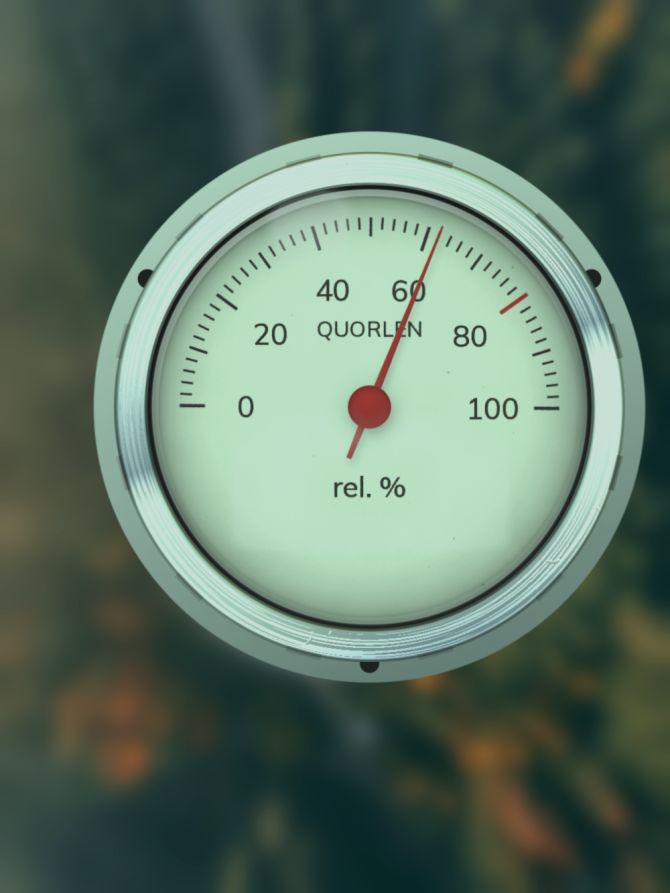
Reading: {"value": 62, "unit": "%"}
